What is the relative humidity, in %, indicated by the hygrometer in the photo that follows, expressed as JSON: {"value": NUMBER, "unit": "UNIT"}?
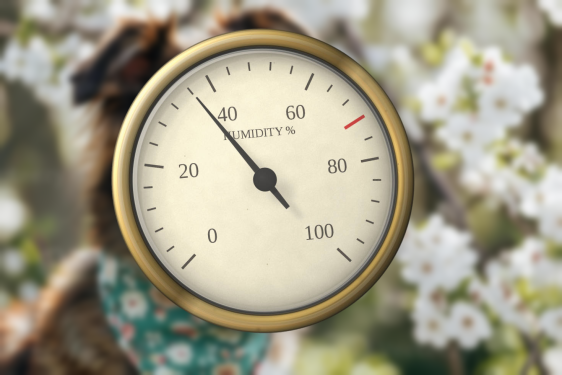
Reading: {"value": 36, "unit": "%"}
